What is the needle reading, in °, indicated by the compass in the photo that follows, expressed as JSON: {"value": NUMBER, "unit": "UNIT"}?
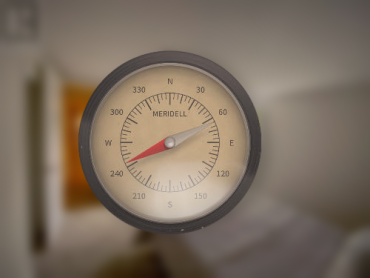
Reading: {"value": 245, "unit": "°"}
